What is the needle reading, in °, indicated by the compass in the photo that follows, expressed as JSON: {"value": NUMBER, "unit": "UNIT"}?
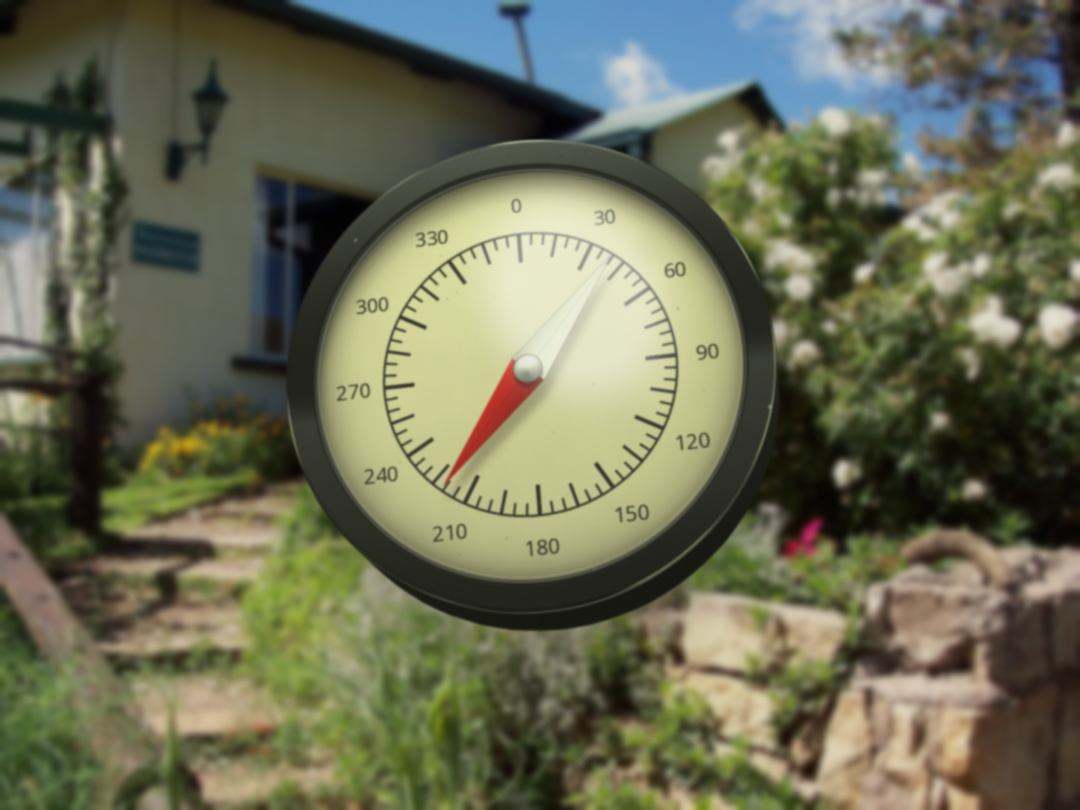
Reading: {"value": 220, "unit": "°"}
